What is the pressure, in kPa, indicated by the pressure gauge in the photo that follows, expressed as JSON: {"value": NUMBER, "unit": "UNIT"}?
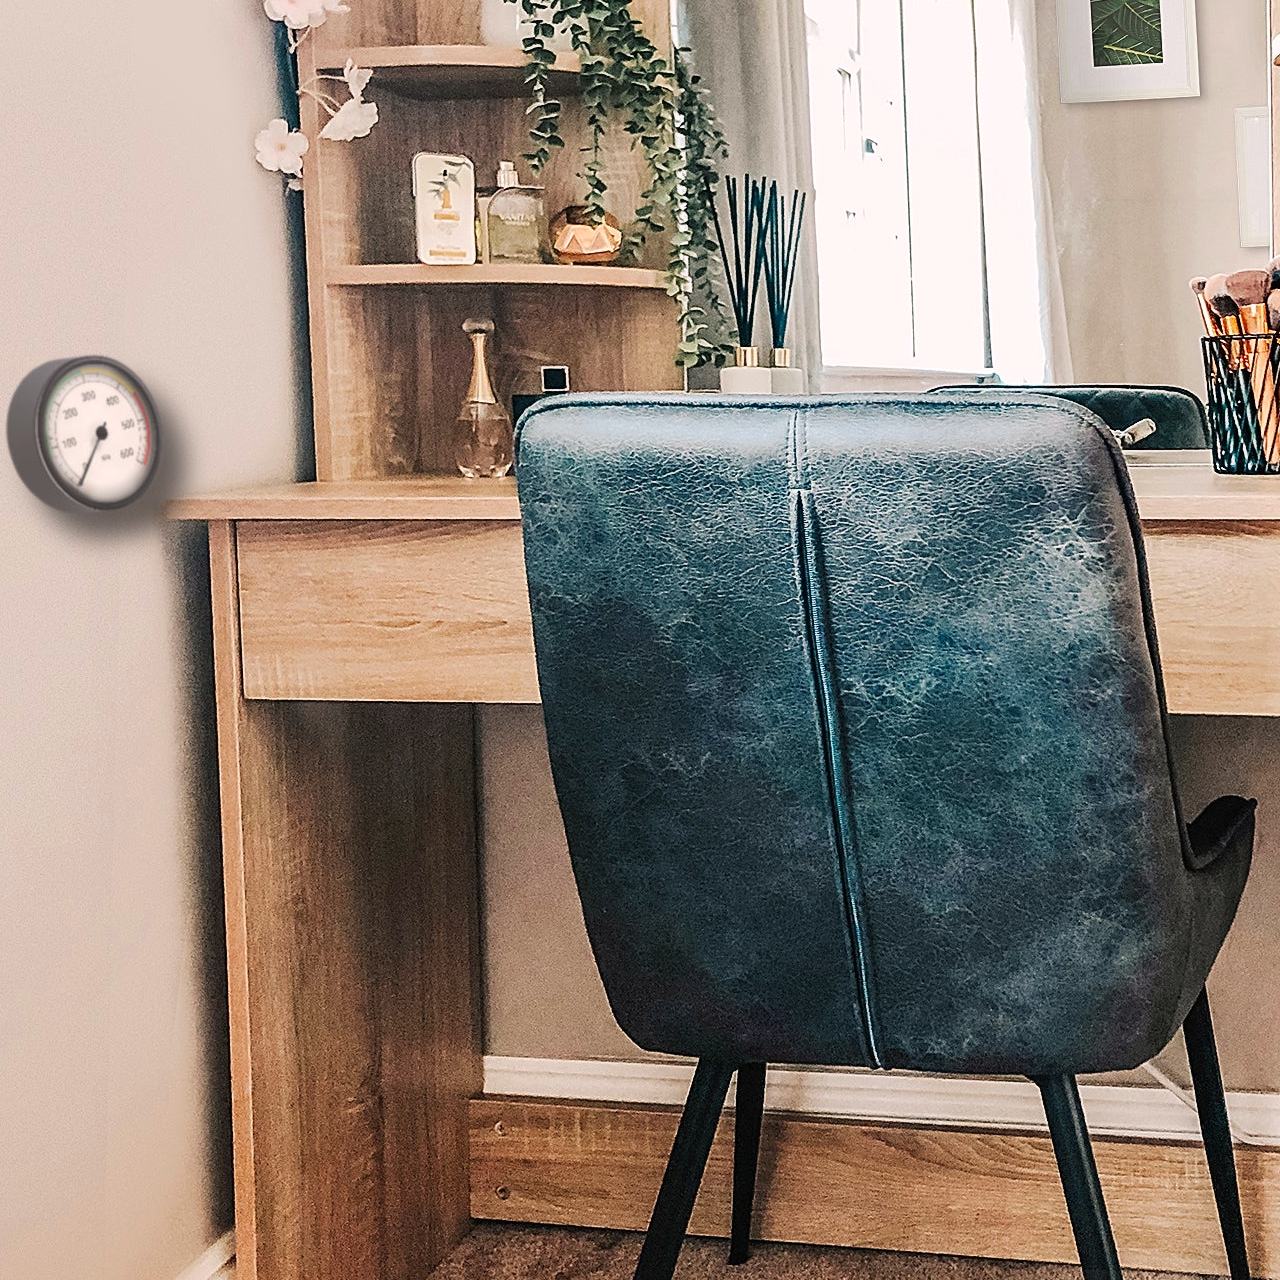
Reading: {"value": 0, "unit": "kPa"}
